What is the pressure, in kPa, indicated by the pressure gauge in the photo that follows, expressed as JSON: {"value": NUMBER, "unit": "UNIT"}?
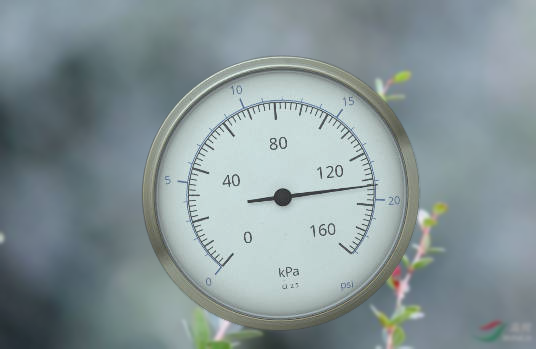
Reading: {"value": 132, "unit": "kPa"}
